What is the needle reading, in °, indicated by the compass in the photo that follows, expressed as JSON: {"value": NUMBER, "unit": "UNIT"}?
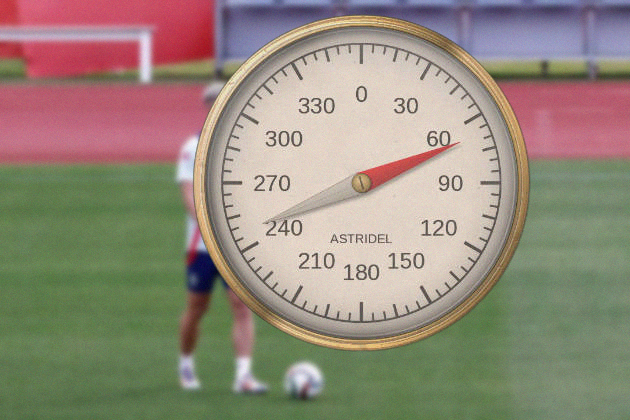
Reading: {"value": 67.5, "unit": "°"}
